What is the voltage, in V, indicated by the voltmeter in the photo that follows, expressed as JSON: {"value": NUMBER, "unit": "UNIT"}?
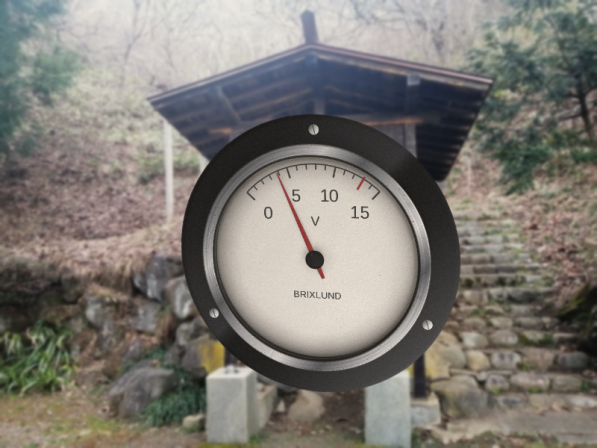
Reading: {"value": 4, "unit": "V"}
